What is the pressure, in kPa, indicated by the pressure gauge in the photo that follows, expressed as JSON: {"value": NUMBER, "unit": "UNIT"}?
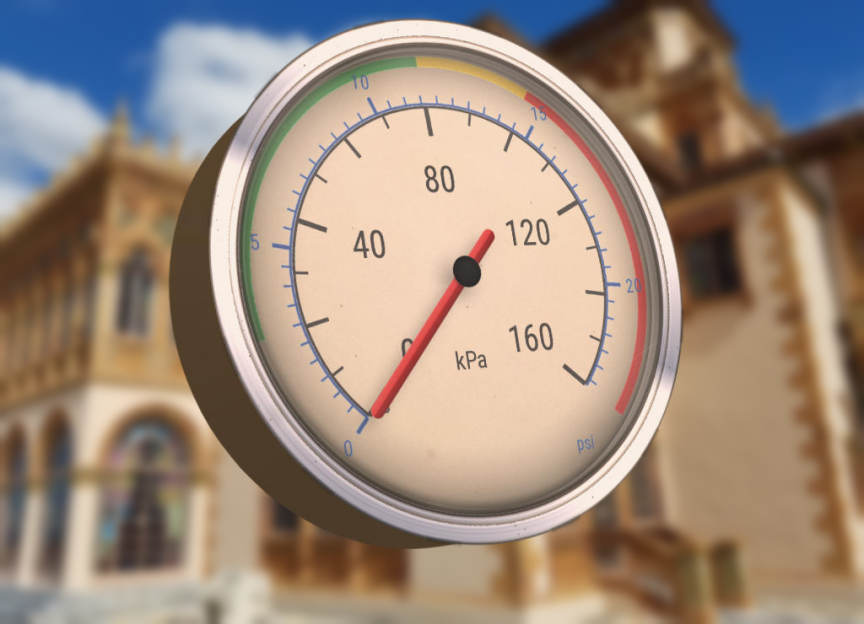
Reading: {"value": 0, "unit": "kPa"}
